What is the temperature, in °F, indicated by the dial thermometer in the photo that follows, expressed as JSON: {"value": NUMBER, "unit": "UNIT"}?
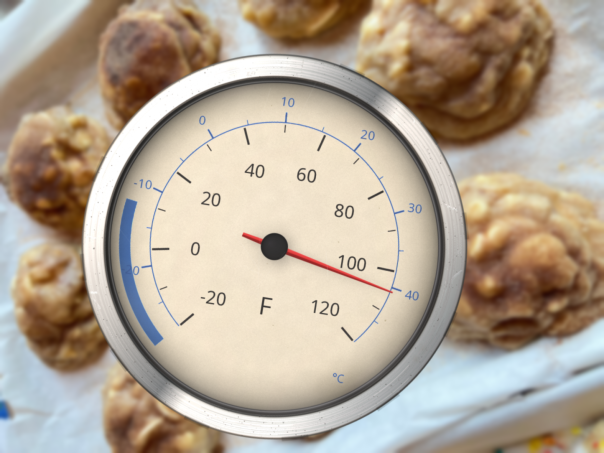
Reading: {"value": 105, "unit": "°F"}
